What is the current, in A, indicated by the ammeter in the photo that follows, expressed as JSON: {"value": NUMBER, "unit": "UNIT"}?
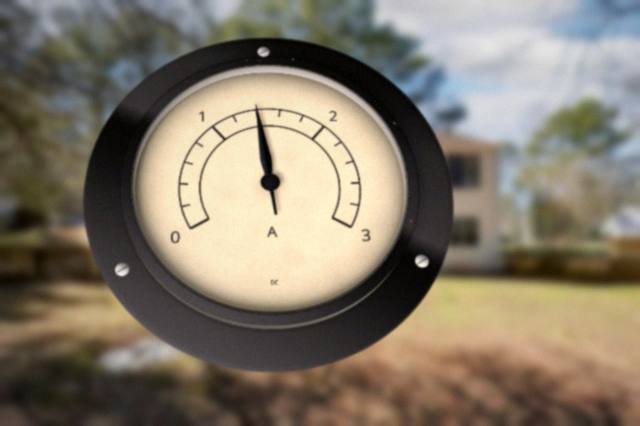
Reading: {"value": 1.4, "unit": "A"}
